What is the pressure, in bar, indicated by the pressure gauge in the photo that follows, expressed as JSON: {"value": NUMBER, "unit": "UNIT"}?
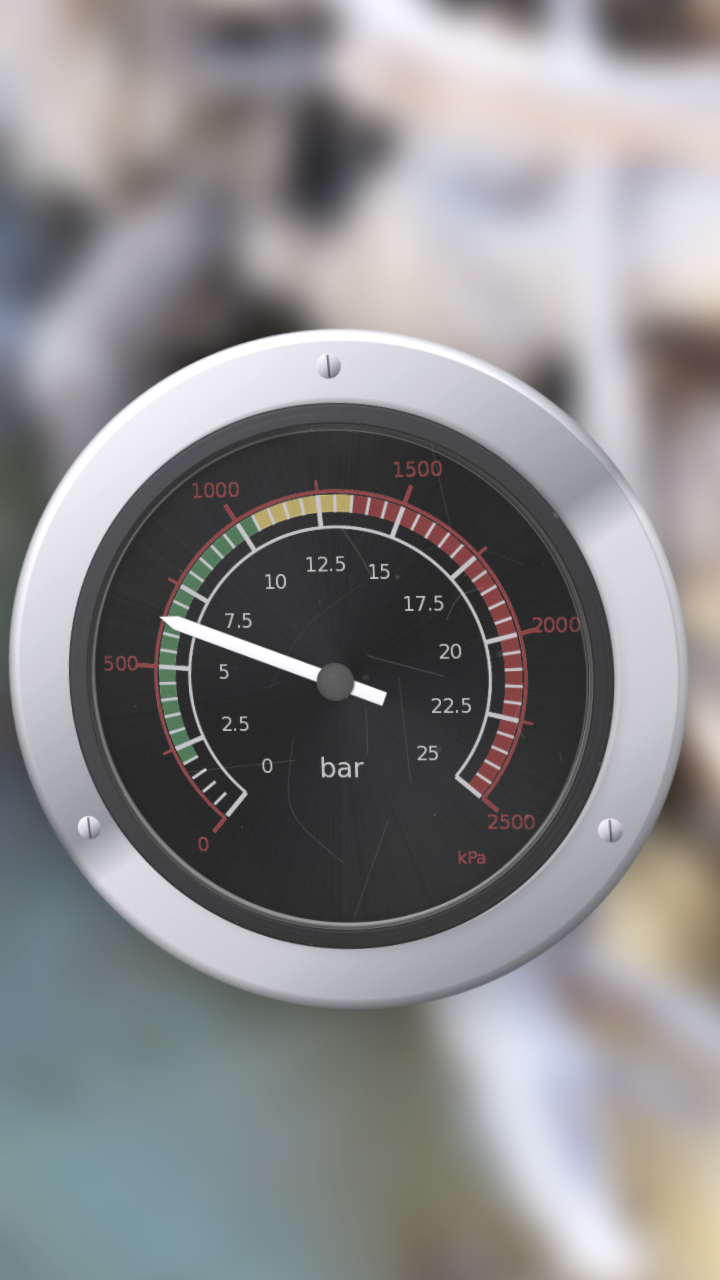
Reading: {"value": 6.5, "unit": "bar"}
